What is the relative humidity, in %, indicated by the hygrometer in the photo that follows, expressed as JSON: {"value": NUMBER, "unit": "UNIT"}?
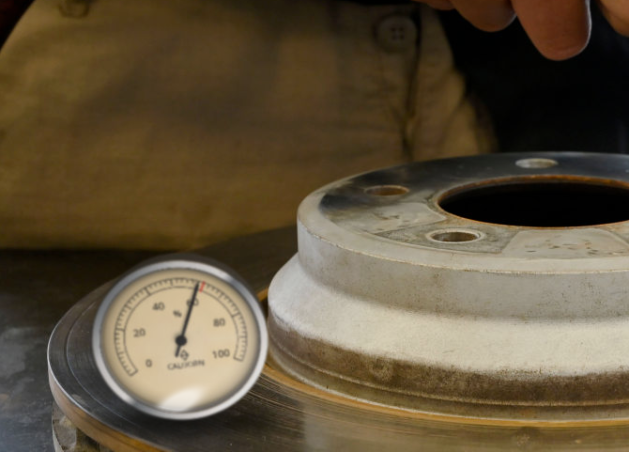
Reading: {"value": 60, "unit": "%"}
